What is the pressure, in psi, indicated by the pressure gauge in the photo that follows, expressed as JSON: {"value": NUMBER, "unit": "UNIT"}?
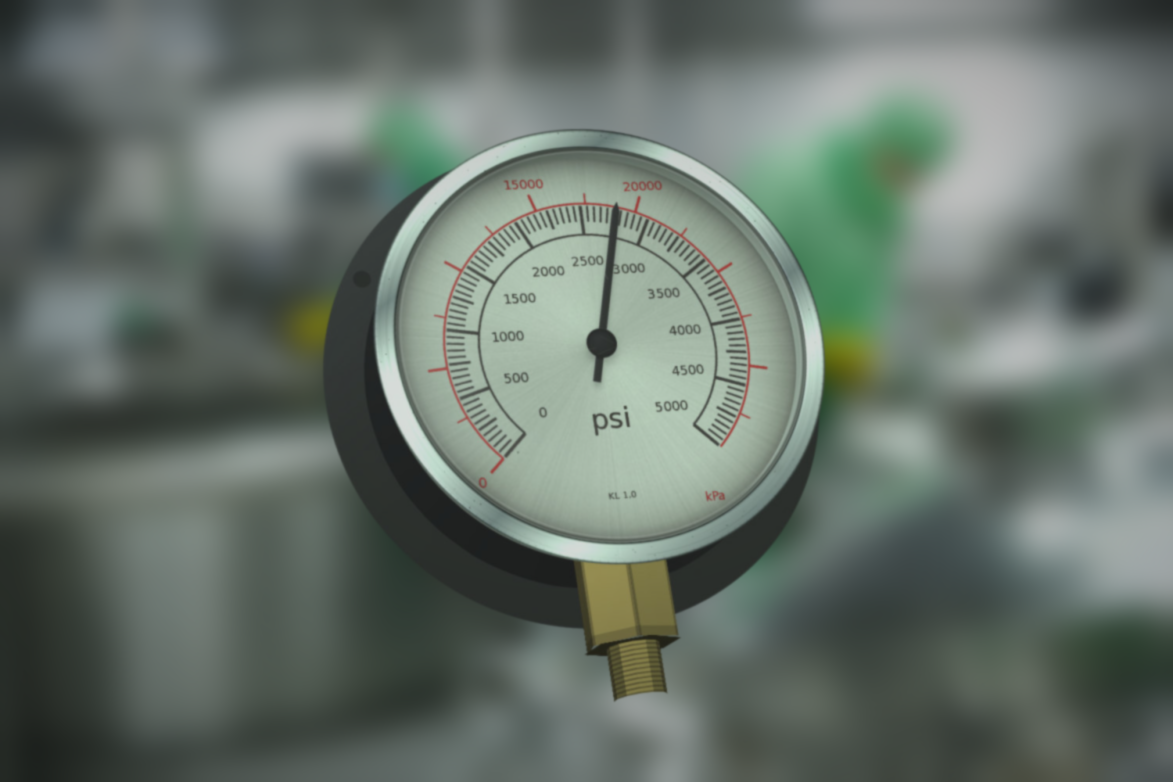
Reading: {"value": 2750, "unit": "psi"}
